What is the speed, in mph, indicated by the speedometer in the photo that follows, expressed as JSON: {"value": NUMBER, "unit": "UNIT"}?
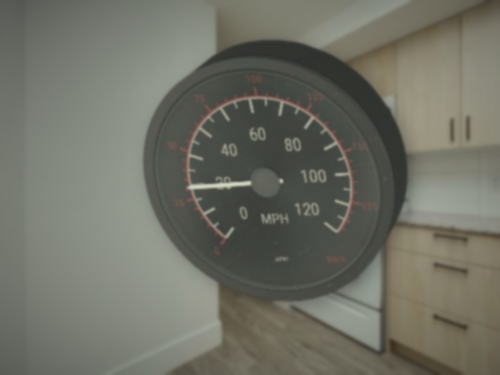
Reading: {"value": 20, "unit": "mph"}
